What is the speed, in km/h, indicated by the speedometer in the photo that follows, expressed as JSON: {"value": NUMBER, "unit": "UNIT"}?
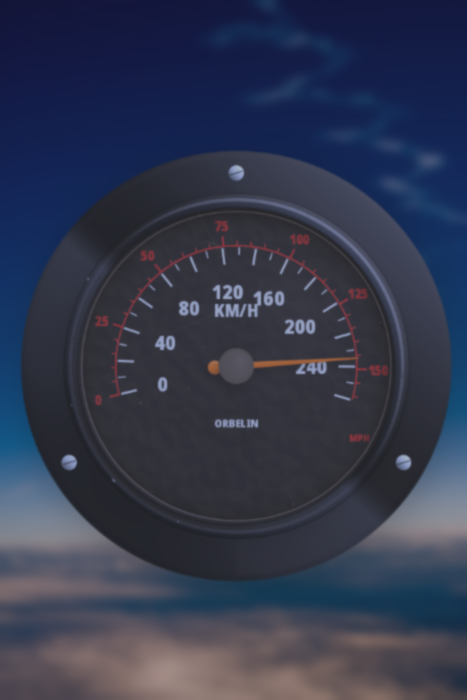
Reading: {"value": 235, "unit": "km/h"}
